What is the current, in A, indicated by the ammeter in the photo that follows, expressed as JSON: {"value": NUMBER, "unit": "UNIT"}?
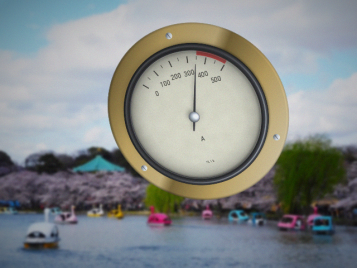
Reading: {"value": 350, "unit": "A"}
